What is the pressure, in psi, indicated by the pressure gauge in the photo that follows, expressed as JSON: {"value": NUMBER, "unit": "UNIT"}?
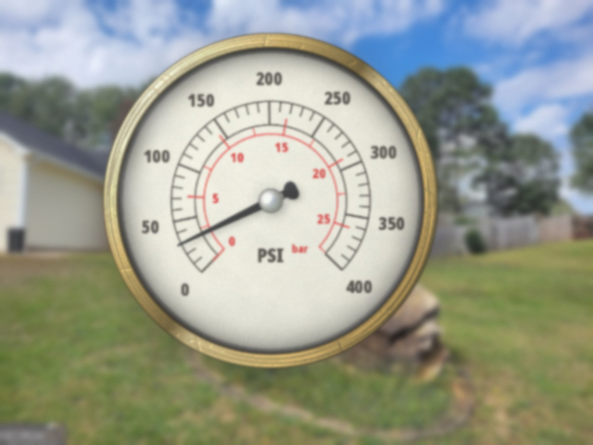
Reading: {"value": 30, "unit": "psi"}
